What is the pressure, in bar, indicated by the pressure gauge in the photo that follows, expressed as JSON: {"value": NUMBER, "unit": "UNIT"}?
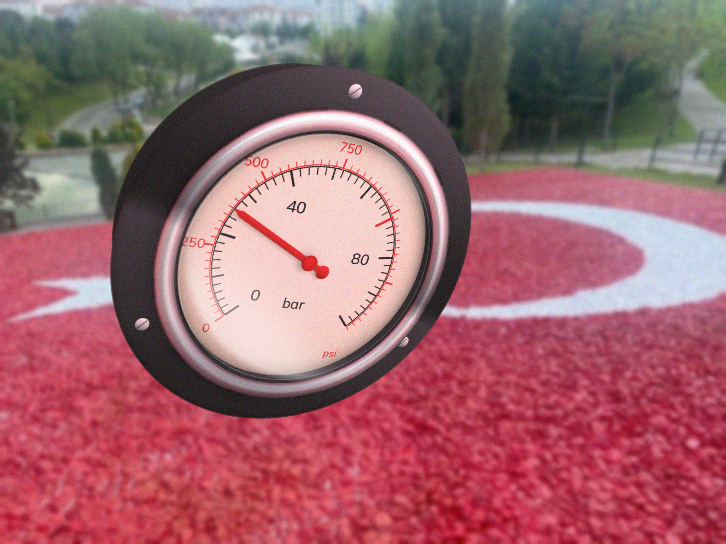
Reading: {"value": 26, "unit": "bar"}
